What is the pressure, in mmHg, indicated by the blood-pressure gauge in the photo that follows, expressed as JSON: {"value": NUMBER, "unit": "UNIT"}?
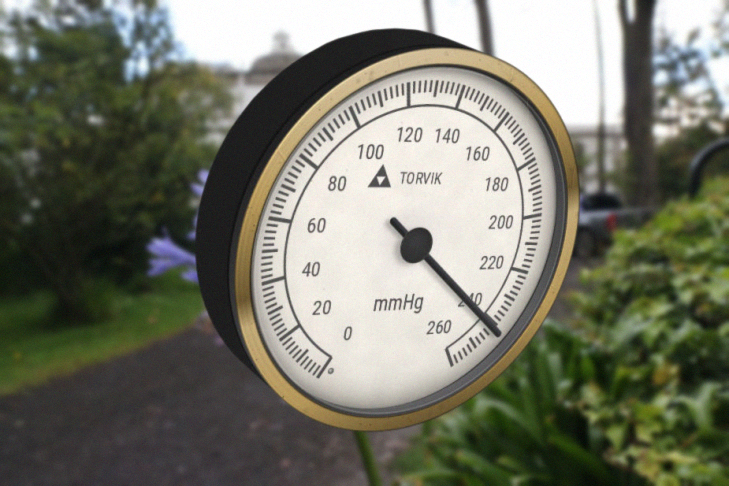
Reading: {"value": 242, "unit": "mmHg"}
